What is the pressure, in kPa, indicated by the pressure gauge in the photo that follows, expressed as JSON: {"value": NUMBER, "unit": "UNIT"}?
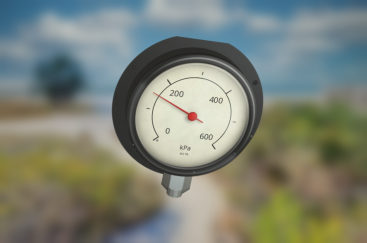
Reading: {"value": 150, "unit": "kPa"}
